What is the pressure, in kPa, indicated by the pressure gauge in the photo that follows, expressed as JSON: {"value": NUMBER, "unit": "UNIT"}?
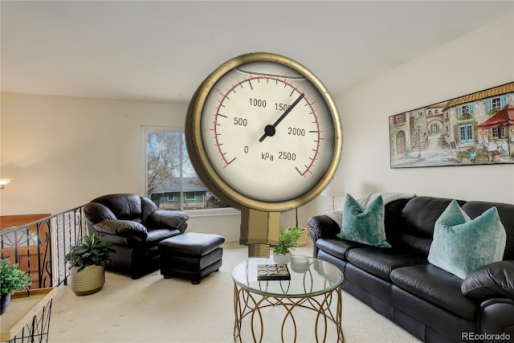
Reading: {"value": 1600, "unit": "kPa"}
